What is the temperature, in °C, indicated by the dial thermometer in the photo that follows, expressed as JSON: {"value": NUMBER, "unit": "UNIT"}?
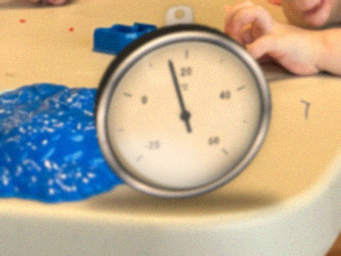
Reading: {"value": 15, "unit": "°C"}
